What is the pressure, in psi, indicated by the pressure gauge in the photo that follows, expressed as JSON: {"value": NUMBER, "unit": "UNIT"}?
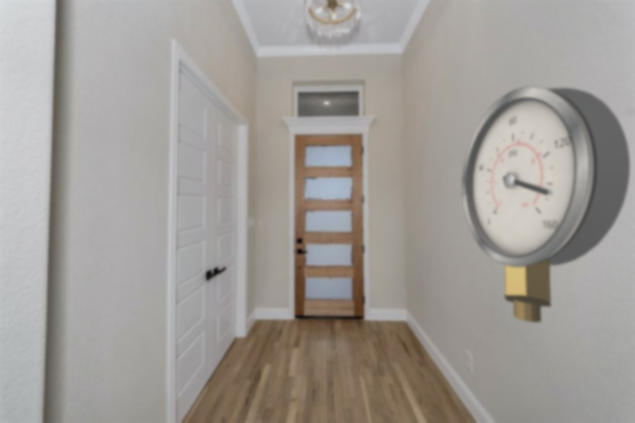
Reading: {"value": 145, "unit": "psi"}
